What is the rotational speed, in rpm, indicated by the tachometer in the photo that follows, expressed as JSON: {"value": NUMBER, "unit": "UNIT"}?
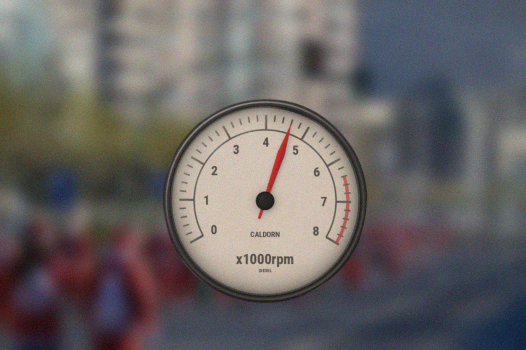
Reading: {"value": 4600, "unit": "rpm"}
